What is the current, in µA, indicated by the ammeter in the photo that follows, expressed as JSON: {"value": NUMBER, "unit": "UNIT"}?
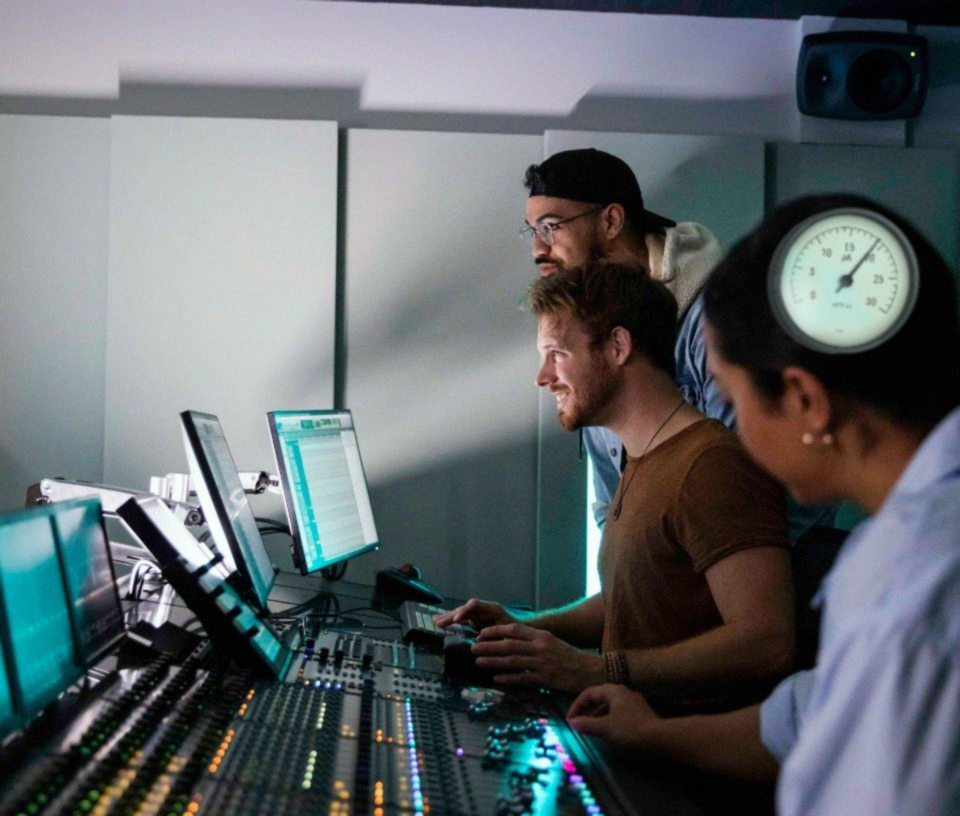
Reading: {"value": 19, "unit": "µA"}
